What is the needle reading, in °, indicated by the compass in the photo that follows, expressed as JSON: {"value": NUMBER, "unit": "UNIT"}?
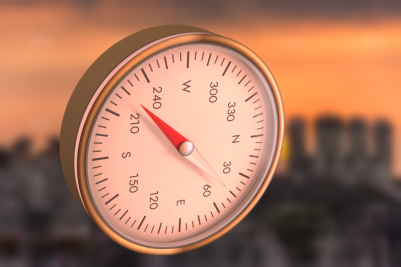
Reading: {"value": 225, "unit": "°"}
